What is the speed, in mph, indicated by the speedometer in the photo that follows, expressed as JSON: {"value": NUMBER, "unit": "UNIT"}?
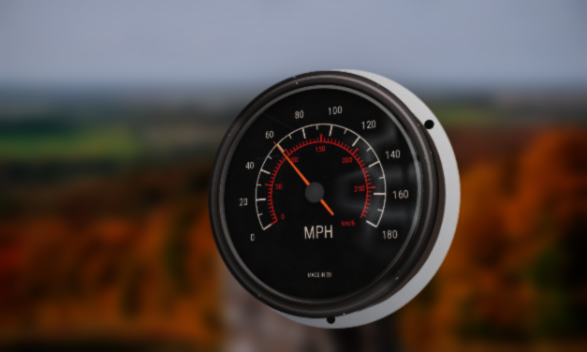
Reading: {"value": 60, "unit": "mph"}
